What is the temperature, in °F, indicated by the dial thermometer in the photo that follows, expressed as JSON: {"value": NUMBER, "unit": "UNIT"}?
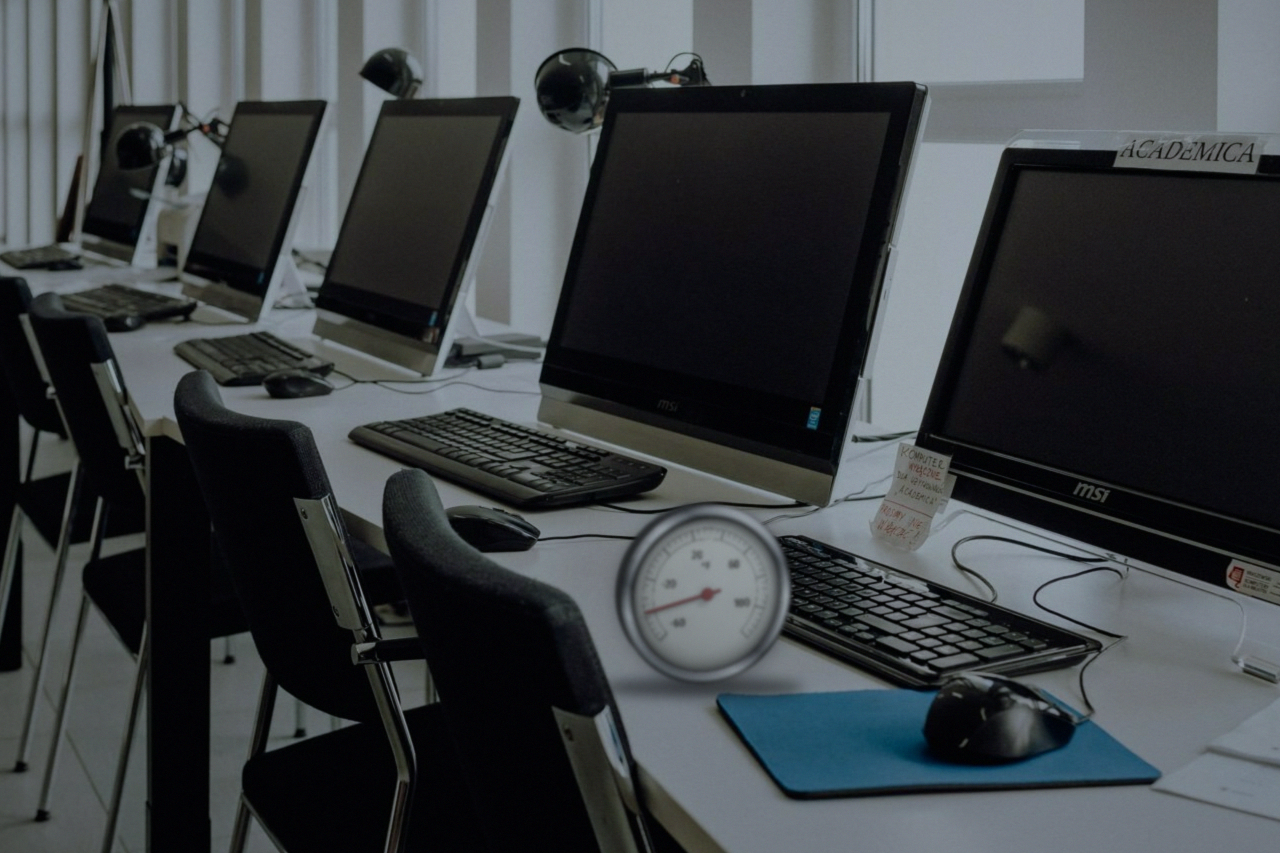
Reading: {"value": -40, "unit": "°F"}
